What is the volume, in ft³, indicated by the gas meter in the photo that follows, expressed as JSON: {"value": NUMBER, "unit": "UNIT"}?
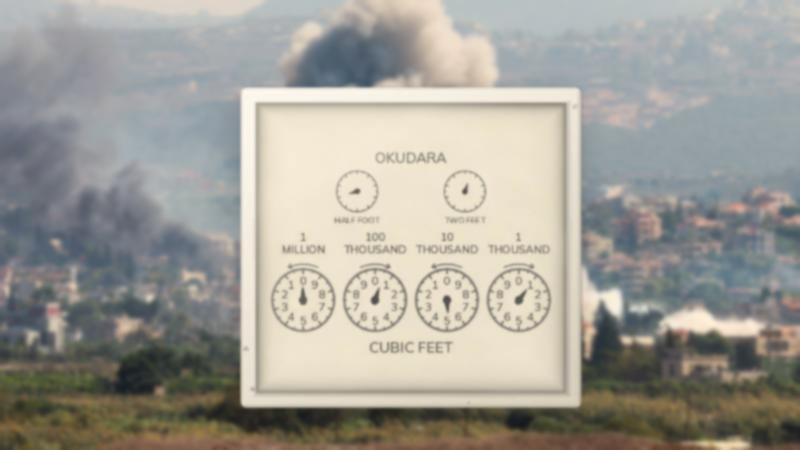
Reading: {"value": 5100, "unit": "ft³"}
